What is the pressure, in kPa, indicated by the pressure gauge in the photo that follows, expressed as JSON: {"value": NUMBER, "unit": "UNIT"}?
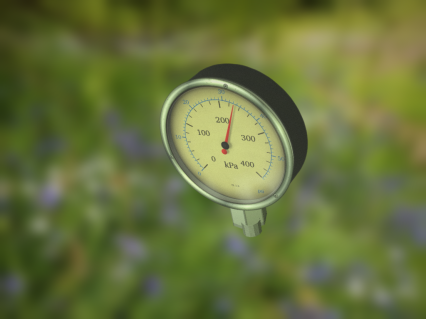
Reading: {"value": 230, "unit": "kPa"}
